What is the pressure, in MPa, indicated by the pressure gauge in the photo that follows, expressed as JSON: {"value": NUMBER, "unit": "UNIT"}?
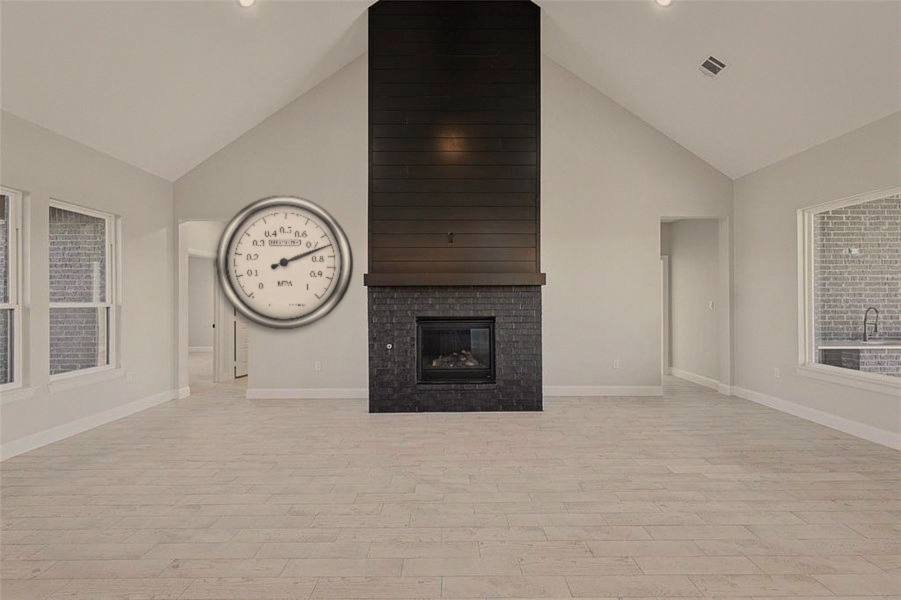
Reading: {"value": 0.75, "unit": "MPa"}
